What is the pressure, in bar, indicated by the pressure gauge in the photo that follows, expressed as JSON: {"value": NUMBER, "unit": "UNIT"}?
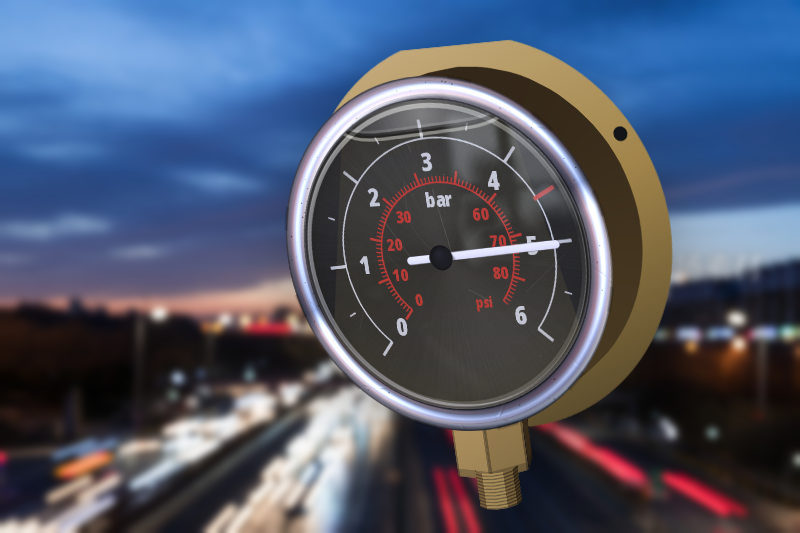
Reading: {"value": 5, "unit": "bar"}
